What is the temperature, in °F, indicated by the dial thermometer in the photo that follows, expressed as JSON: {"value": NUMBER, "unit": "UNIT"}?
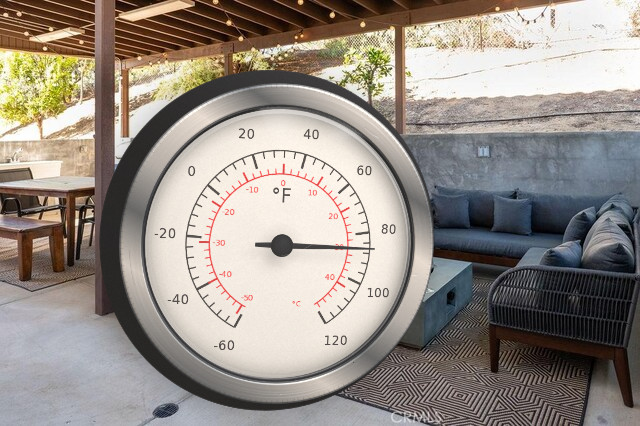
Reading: {"value": 86, "unit": "°F"}
